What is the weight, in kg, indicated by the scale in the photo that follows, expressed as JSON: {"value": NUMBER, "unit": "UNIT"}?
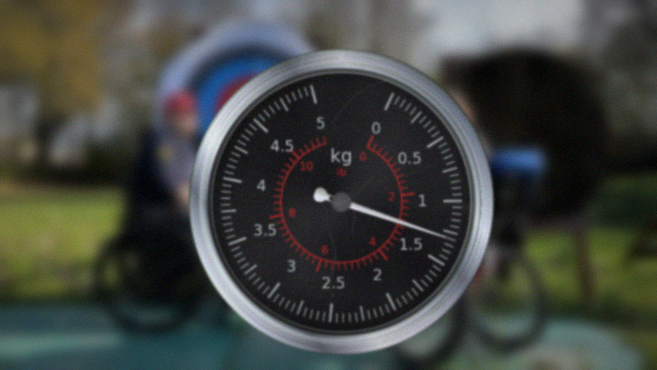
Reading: {"value": 1.3, "unit": "kg"}
